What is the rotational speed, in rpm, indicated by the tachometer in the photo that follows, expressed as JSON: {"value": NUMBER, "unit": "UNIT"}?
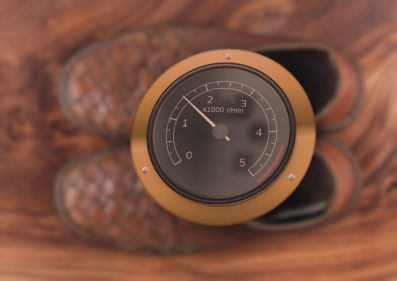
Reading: {"value": 1500, "unit": "rpm"}
